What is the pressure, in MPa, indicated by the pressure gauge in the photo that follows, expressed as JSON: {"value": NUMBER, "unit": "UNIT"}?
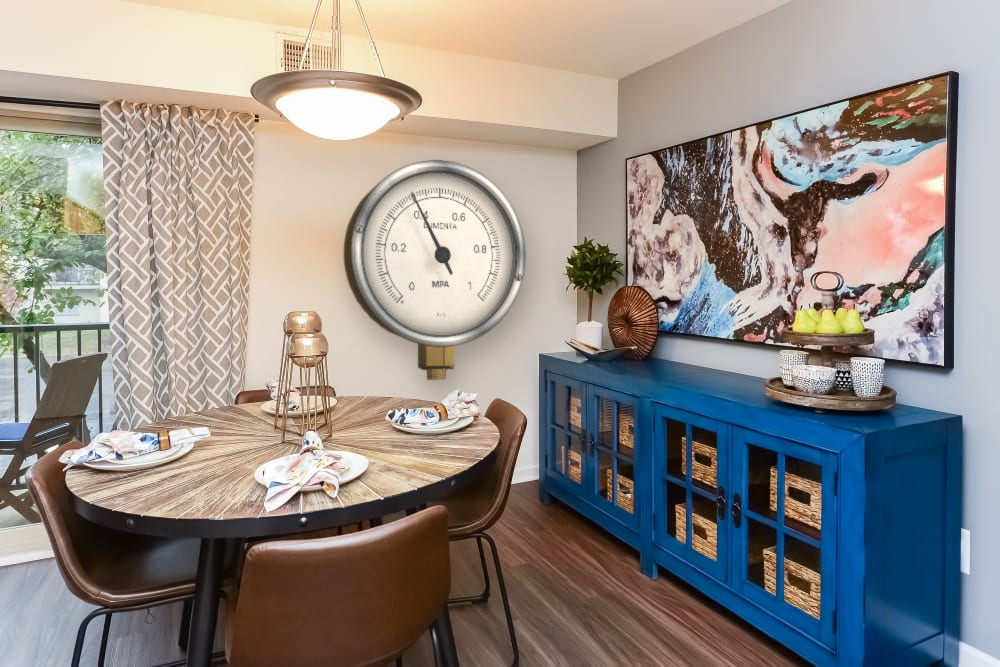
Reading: {"value": 0.4, "unit": "MPa"}
